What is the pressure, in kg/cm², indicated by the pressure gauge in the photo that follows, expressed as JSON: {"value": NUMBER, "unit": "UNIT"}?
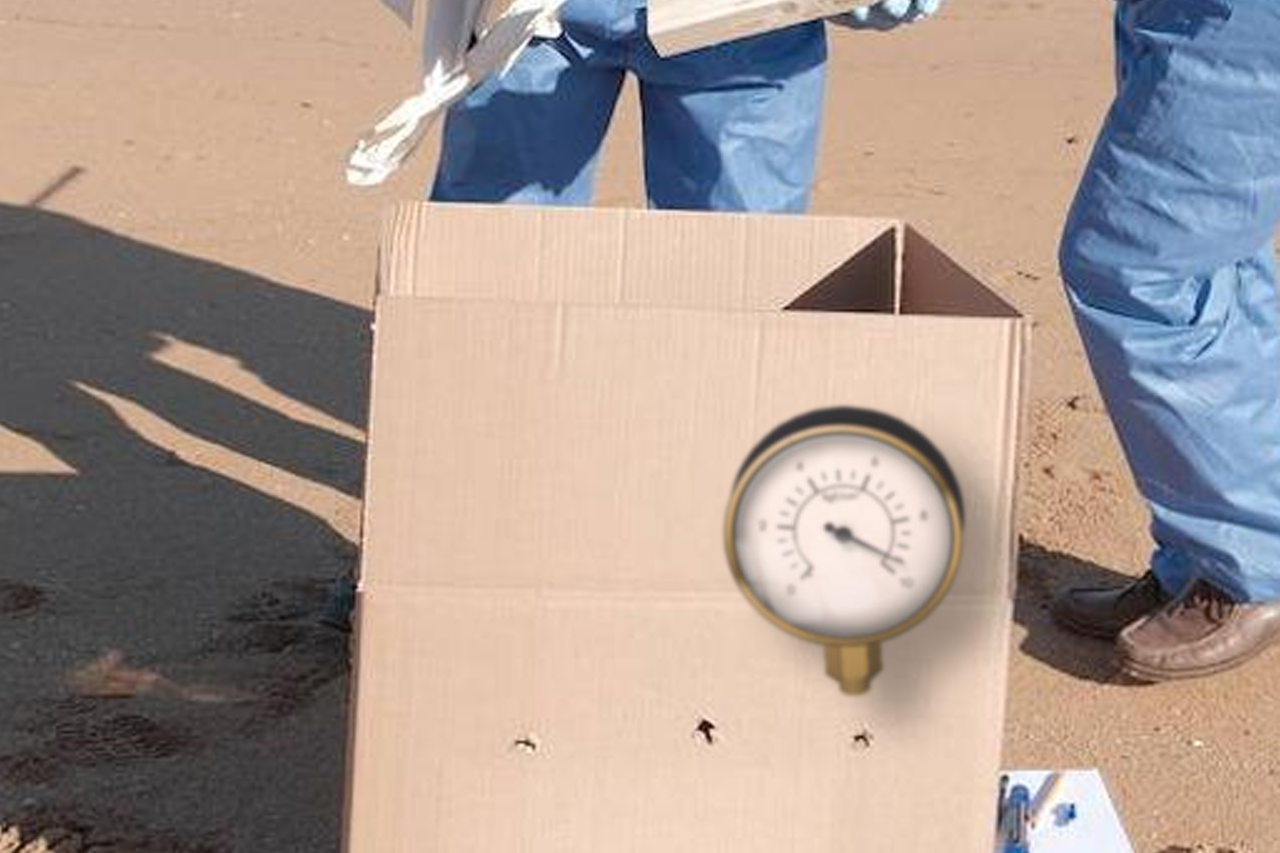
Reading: {"value": 9.5, "unit": "kg/cm²"}
